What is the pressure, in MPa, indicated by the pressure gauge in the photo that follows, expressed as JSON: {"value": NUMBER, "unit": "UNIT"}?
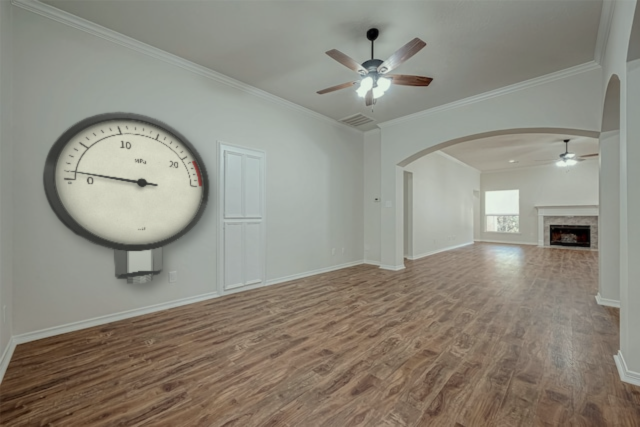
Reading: {"value": 1, "unit": "MPa"}
